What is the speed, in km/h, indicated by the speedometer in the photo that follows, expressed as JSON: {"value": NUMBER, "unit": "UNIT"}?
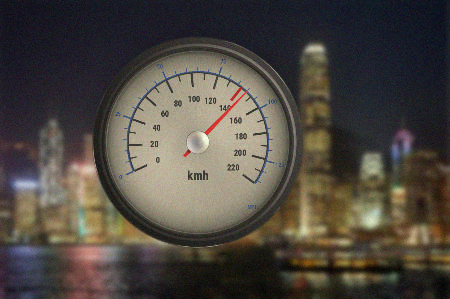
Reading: {"value": 145, "unit": "km/h"}
